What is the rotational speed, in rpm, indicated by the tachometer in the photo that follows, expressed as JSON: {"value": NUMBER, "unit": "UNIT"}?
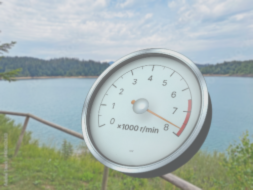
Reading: {"value": 7750, "unit": "rpm"}
